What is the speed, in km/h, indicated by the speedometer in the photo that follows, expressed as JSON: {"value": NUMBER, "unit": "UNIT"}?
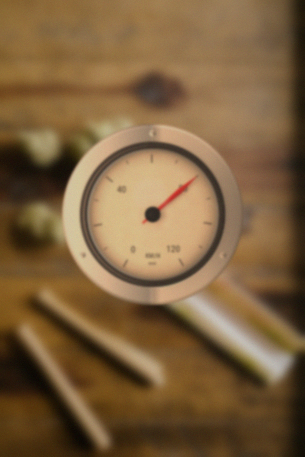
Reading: {"value": 80, "unit": "km/h"}
